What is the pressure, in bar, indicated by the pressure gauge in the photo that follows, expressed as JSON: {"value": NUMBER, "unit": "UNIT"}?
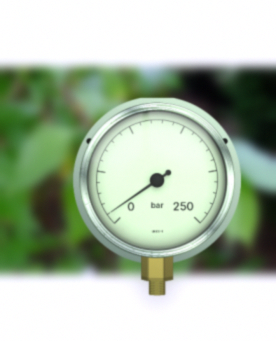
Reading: {"value": 10, "unit": "bar"}
